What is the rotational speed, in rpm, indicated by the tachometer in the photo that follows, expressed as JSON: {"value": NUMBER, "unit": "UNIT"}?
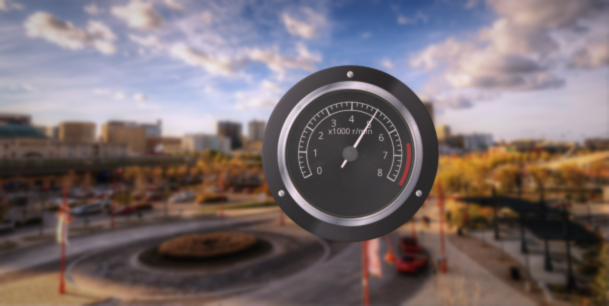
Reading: {"value": 5000, "unit": "rpm"}
